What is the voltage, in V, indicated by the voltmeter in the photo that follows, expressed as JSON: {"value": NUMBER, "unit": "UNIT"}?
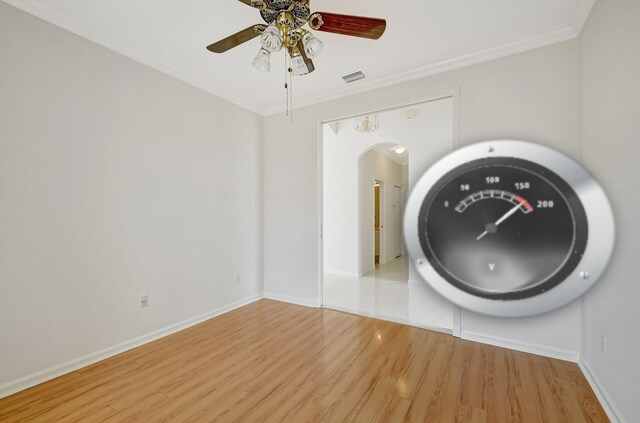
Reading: {"value": 175, "unit": "V"}
